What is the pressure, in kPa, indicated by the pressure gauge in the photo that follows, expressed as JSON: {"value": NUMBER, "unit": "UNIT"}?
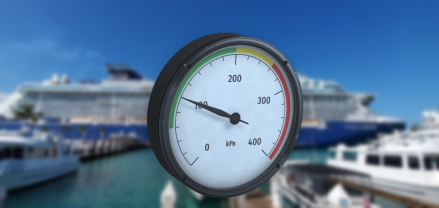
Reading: {"value": 100, "unit": "kPa"}
